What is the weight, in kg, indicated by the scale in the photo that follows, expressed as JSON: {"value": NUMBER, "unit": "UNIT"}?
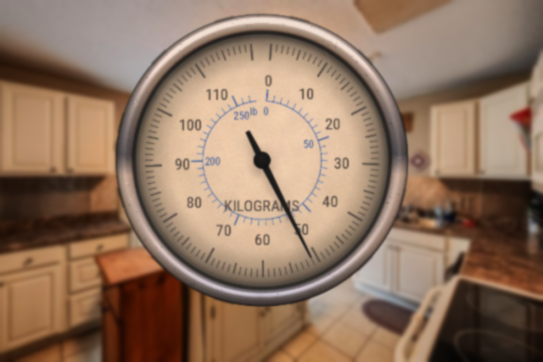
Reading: {"value": 51, "unit": "kg"}
